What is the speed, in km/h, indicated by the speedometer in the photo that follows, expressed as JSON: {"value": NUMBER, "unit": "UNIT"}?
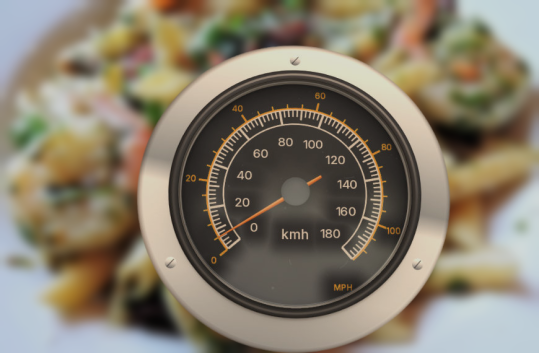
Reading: {"value": 6, "unit": "km/h"}
